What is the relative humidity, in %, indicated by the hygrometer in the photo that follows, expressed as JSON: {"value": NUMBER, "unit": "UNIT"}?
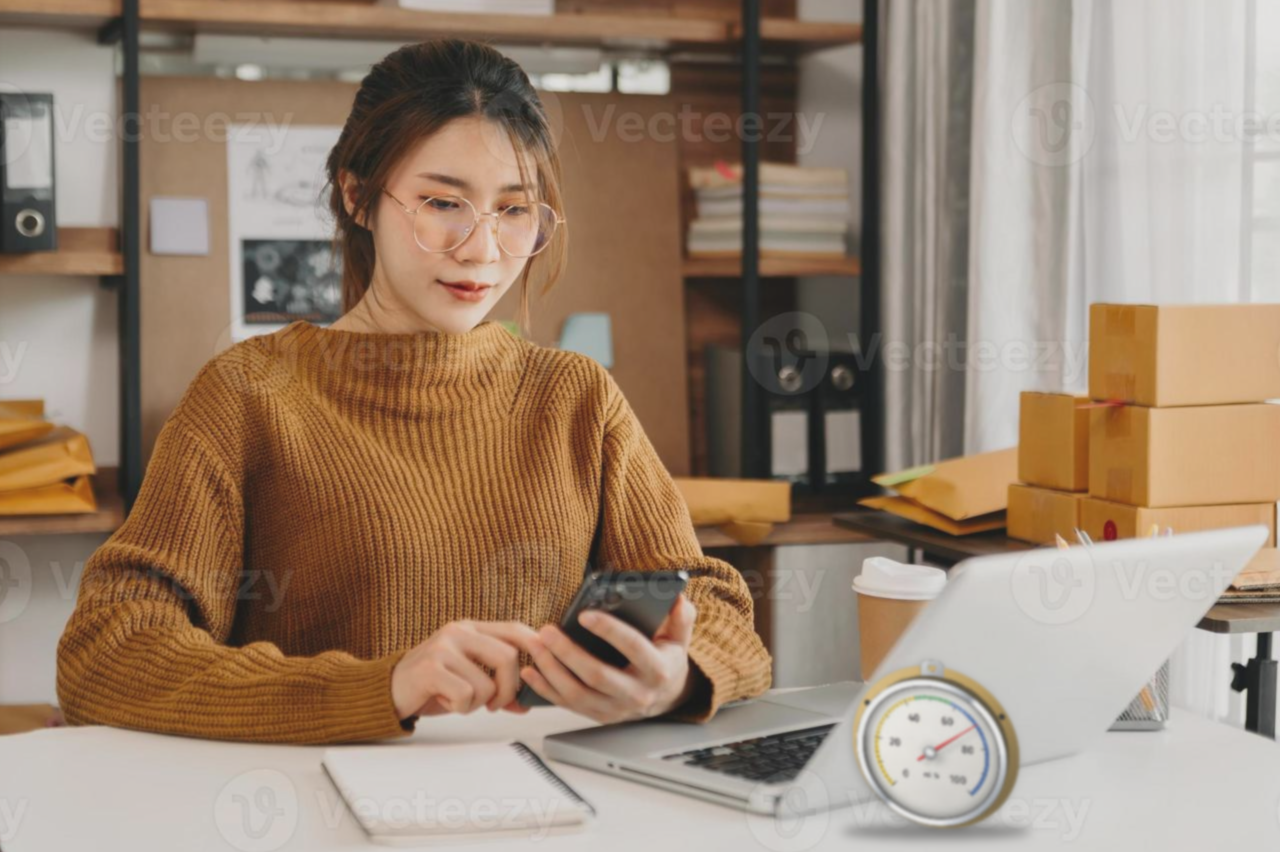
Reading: {"value": 70, "unit": "%"}
